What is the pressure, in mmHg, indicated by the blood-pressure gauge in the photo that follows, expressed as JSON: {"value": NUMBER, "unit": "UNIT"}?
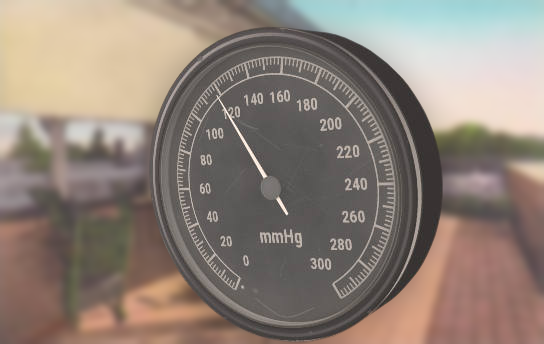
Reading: {"value": 120, "unit": "mmHg"}
